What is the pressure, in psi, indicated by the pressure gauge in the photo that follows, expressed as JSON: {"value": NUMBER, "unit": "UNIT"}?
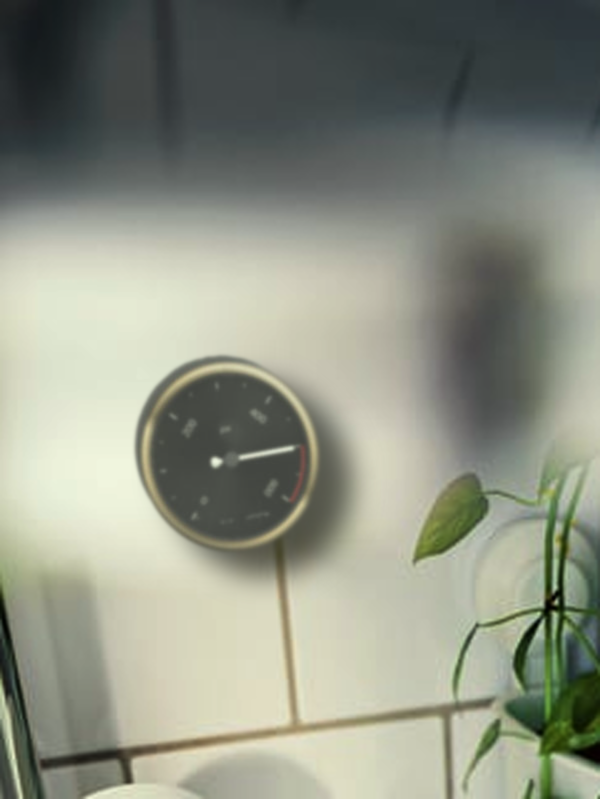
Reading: {"value": 500, "unit": "psi"}
